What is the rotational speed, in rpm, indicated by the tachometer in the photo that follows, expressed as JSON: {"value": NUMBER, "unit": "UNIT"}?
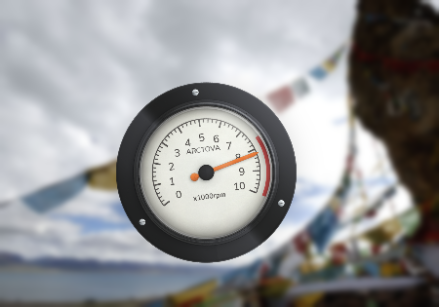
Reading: {"value": 8200, "unit": "rpm"}
